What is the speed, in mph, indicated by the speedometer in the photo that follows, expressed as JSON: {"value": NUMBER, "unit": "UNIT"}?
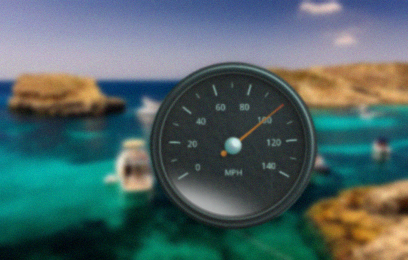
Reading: {"value": 100, "unit": "mph"}
